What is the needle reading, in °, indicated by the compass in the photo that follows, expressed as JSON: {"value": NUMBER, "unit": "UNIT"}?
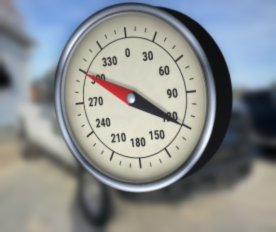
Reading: {"value": 300, "unit": "°"}
